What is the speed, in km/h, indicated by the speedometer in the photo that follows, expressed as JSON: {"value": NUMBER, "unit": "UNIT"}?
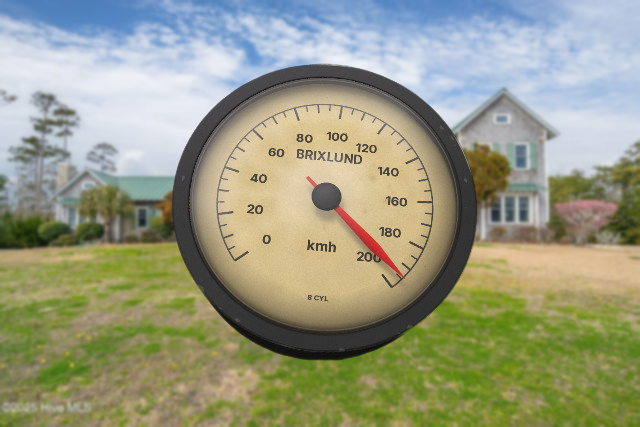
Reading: {"value": 195, "unit": "km/h"}
